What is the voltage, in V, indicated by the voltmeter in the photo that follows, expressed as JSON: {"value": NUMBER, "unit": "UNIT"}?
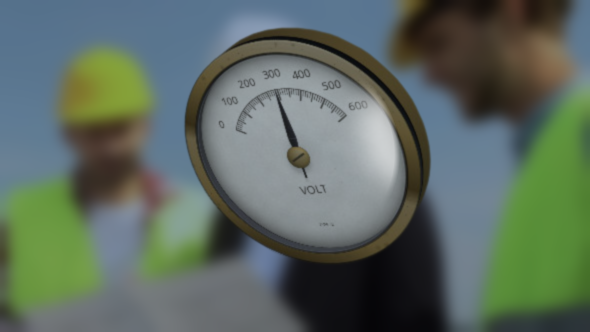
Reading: {"value": 300, "unit": "V"}
